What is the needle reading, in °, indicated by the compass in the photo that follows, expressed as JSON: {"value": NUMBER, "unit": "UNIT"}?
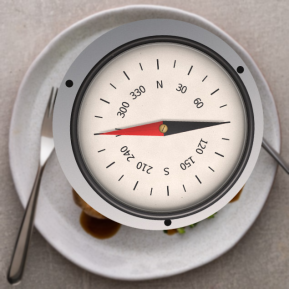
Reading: {"value": 270, "unit": "°"}
